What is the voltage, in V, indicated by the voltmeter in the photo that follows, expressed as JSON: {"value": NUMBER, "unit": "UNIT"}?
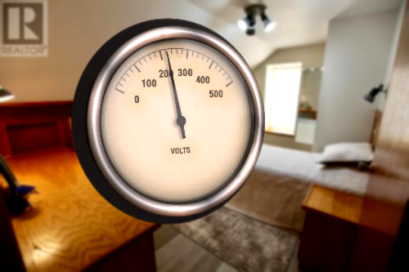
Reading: {"value": 220, "unit": "V"}
